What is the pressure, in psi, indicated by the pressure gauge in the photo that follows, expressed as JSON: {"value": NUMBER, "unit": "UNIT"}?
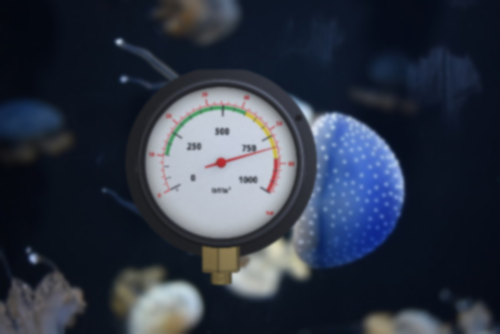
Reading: {"value": 800, "unit": "psi"}
